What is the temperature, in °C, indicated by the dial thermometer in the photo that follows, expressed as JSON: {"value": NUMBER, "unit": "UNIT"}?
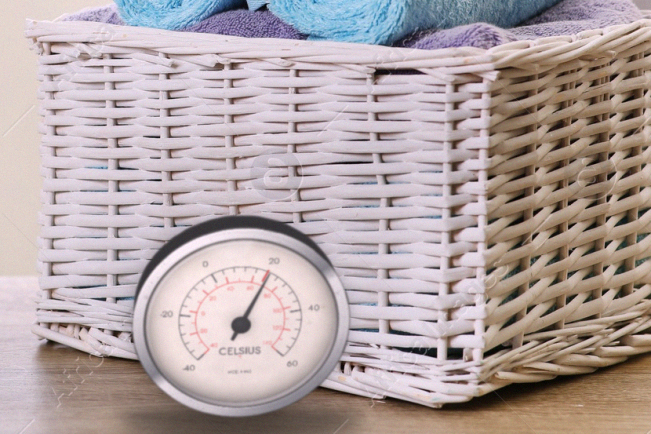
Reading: {"value": 20, "unit": "°C"}
